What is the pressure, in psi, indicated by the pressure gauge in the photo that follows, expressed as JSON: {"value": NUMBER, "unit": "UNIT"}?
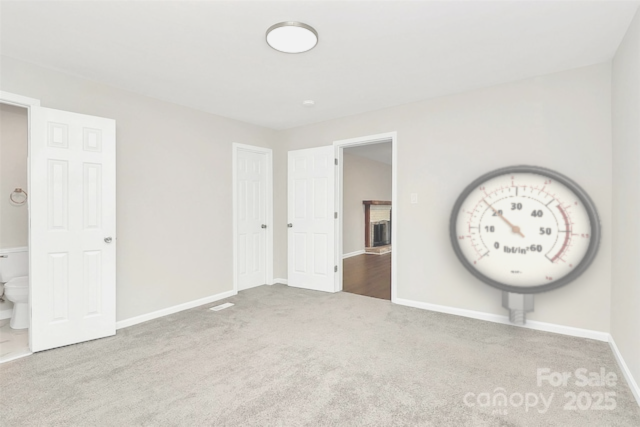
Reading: {"value": 20, "unit": "psi"}
